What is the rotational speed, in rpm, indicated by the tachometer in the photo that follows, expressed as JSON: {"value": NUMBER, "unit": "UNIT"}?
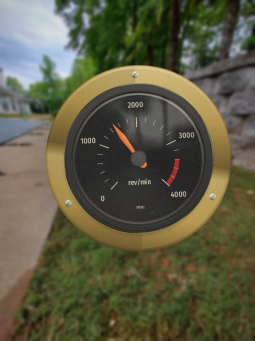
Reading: {"value": 1500, "unit": "rpm"}
